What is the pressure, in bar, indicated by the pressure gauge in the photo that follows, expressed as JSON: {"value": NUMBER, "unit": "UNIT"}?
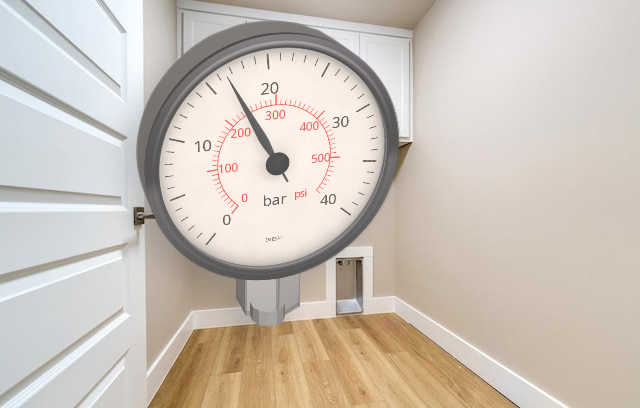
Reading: {"value": 16.5, "unit": "bar"}
